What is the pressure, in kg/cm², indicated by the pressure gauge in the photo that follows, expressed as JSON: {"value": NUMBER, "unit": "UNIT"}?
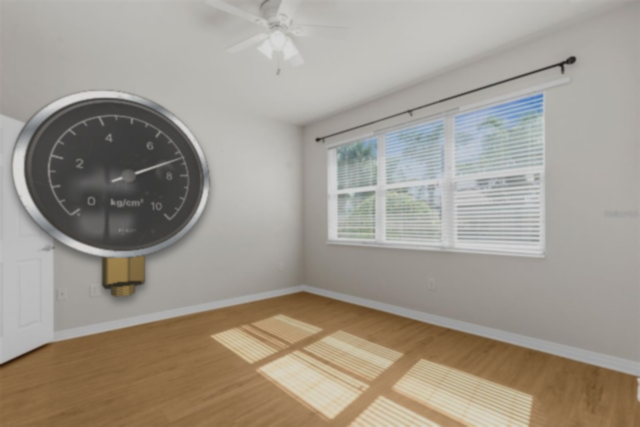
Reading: {"value": 7.25, "unit": "kg/cm²"}
